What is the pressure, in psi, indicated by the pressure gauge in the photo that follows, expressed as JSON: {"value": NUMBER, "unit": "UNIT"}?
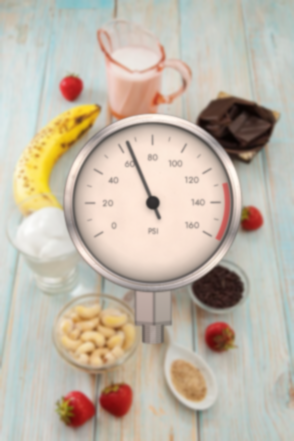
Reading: {"value": 65, "unit": "psi"}
